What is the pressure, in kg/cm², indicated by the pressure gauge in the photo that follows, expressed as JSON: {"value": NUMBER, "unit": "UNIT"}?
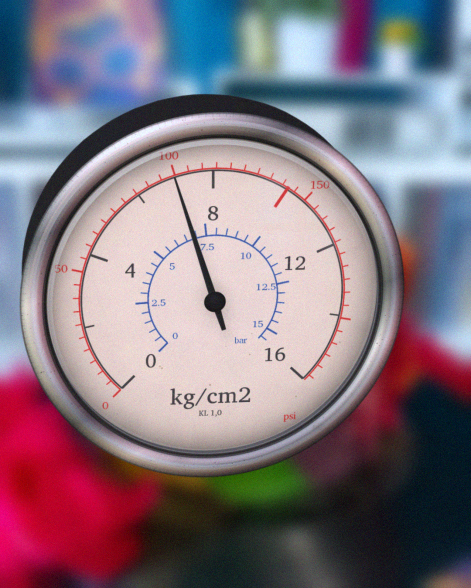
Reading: {"value": 7, "unit": "kg/cm²"}
